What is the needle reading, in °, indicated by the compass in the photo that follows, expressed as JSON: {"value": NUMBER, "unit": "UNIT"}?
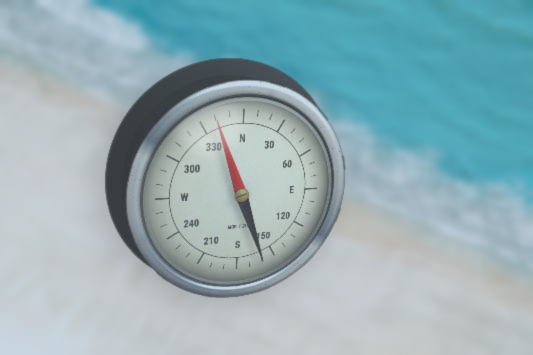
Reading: {"value": 340, "unit": "°"}
